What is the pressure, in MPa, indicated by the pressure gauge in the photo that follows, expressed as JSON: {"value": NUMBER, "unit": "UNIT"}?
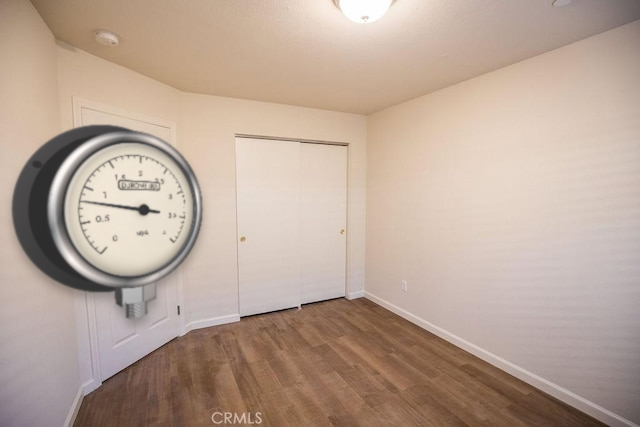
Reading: {"value": 0.8, "unit": "MPa"}
